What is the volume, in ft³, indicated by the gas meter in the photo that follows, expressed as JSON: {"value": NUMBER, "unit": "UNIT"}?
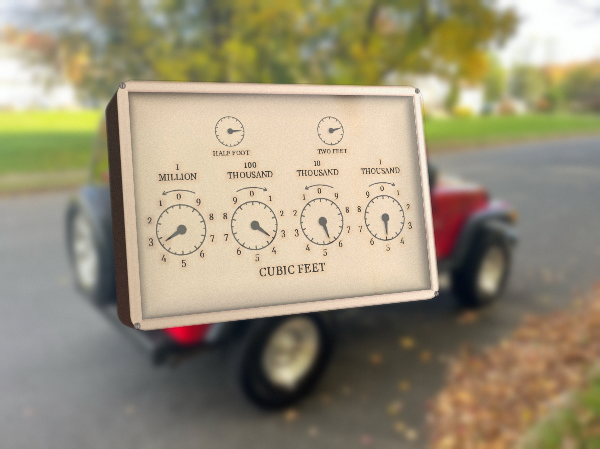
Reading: {"value": 335500, "unit": "ft³"}
